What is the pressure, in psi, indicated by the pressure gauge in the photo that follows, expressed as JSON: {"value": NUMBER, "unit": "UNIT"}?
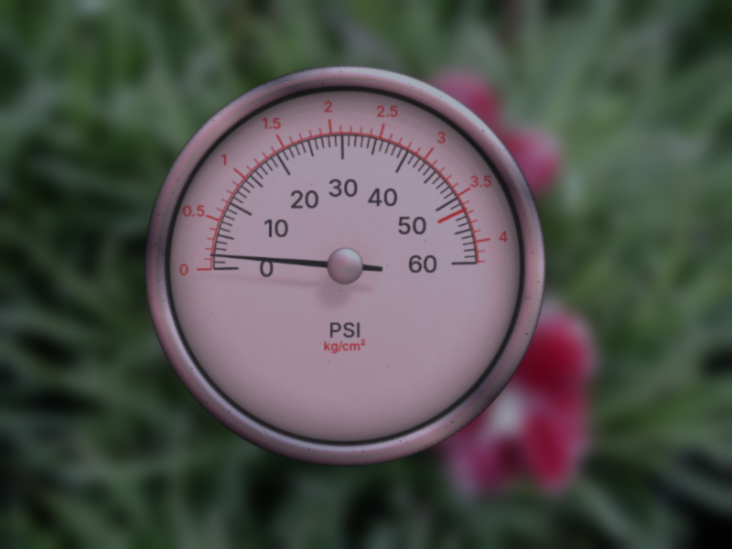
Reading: {"value": 2, "unit": "psi"}
